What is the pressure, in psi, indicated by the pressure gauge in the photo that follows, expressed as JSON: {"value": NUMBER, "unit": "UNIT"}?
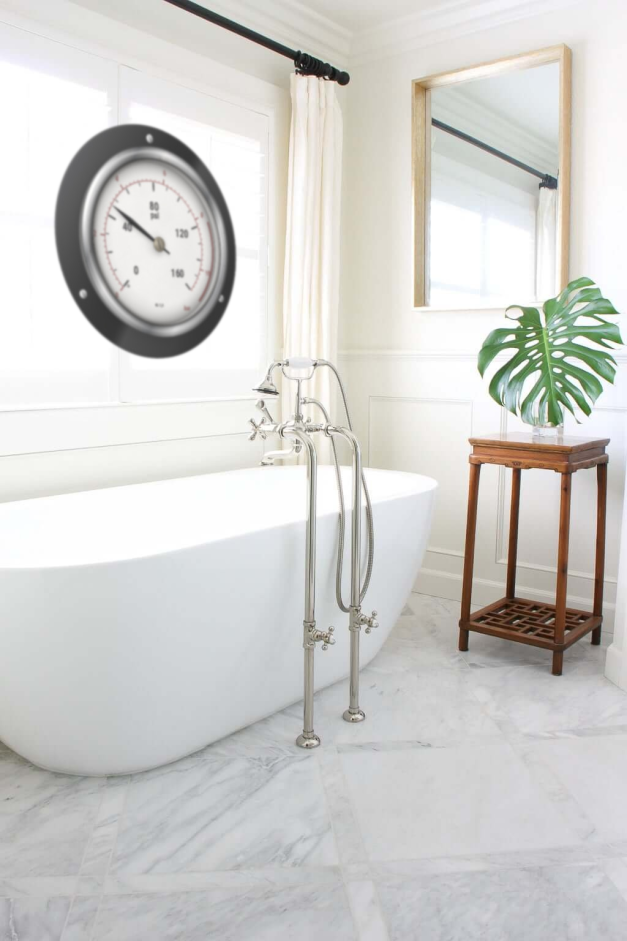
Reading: {"value": 45, "unit": "psi"}
